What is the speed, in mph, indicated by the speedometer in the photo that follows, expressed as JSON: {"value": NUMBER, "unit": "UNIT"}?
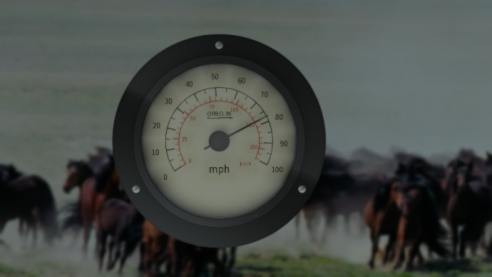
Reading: {"value": 77.5, "unit": "mph"}
